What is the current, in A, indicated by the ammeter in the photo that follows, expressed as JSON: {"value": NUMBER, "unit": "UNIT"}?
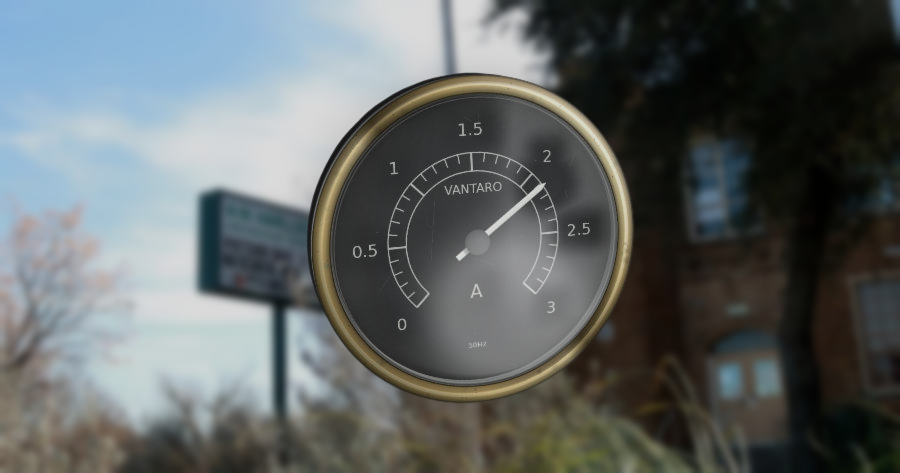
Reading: {"value": 2.1, "unit": "A"}
